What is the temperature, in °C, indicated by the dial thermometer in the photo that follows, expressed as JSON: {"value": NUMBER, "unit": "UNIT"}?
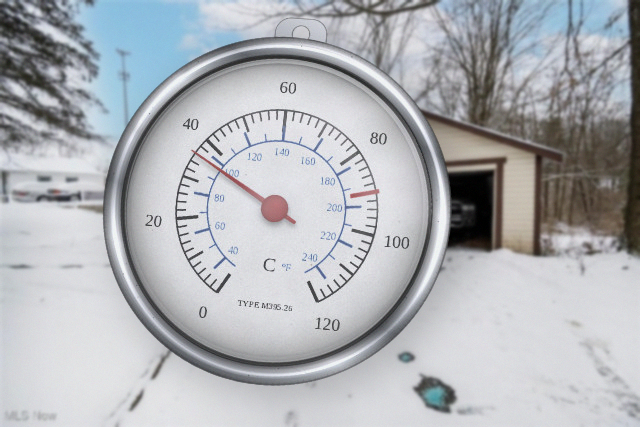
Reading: {"value": 36, "unit": "°C"}
